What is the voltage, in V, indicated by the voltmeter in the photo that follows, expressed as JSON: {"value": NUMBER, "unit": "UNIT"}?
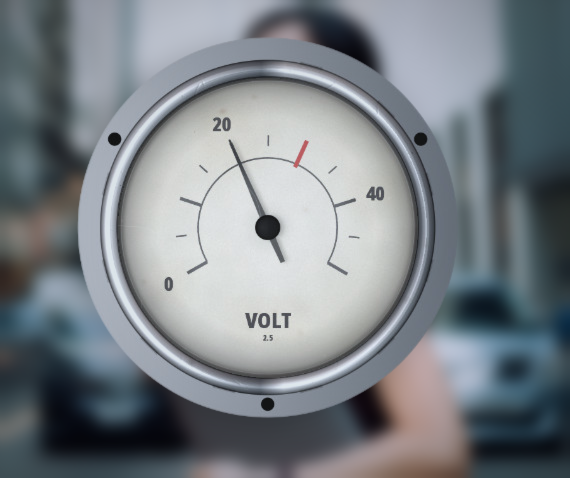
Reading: {"value": 20, "unit": "V"}
